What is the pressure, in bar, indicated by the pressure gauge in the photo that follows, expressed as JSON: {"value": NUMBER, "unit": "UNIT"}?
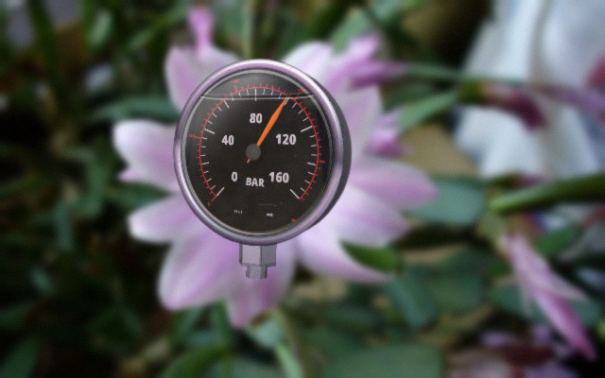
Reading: {"value": 100, "unit": "bar"}
